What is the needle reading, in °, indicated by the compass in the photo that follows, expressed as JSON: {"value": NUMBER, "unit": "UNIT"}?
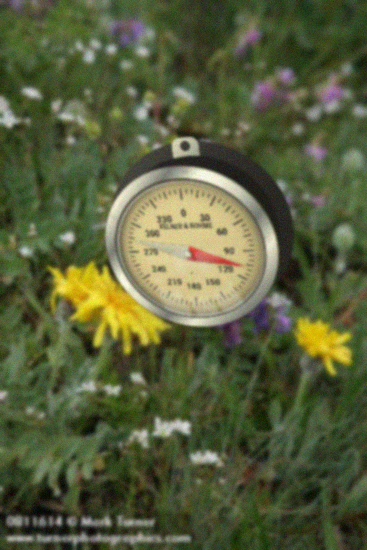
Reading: {"value": 105, "unit": "°"}
